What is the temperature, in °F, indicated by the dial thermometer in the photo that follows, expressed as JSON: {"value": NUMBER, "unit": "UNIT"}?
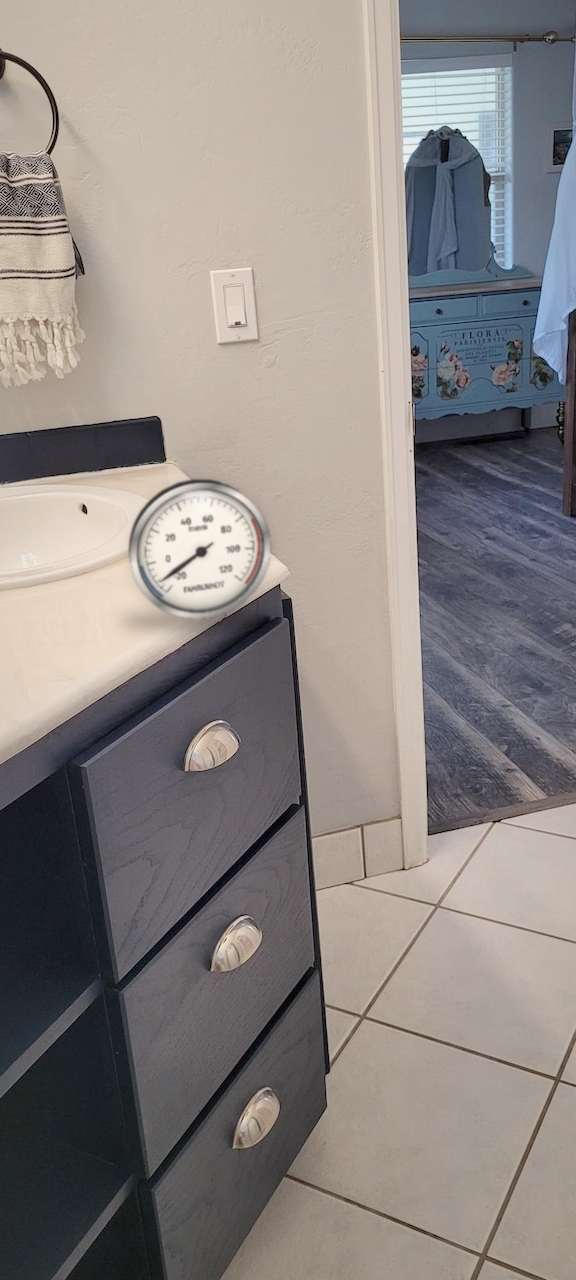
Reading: {"value": -12, "unit": "°F"}
